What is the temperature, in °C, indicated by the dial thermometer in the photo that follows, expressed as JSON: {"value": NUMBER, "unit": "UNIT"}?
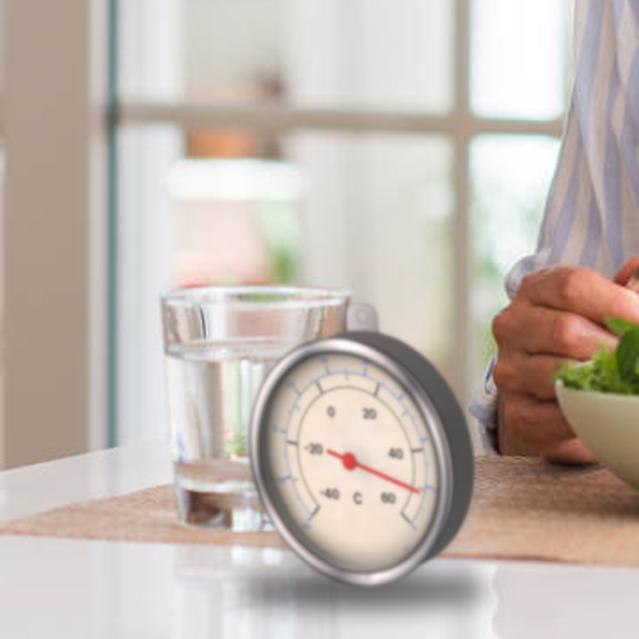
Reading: {"value": 50, "unit": "°C"}
